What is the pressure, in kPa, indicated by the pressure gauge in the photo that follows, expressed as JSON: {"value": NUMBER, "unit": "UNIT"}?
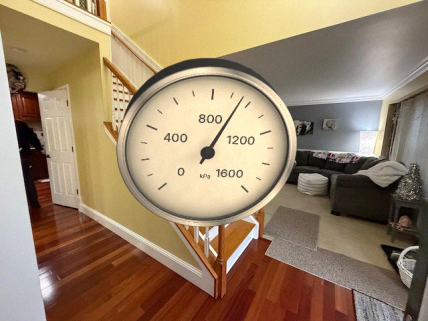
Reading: {"value": 950, "unit": "kPa"}
